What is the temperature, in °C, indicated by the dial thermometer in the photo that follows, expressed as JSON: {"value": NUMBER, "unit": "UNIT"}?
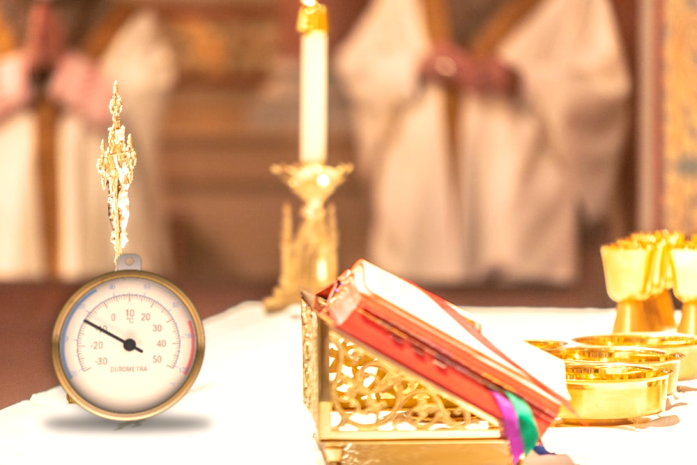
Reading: {"value": -10, "unit": "°C"}
